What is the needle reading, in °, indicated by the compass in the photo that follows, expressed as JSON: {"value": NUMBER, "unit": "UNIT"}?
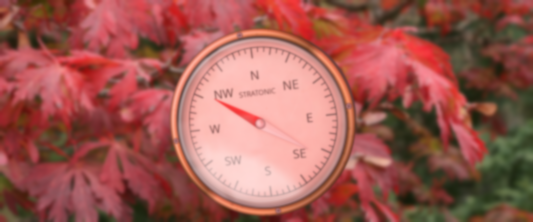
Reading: {"value": 305, "unit": "°"}
